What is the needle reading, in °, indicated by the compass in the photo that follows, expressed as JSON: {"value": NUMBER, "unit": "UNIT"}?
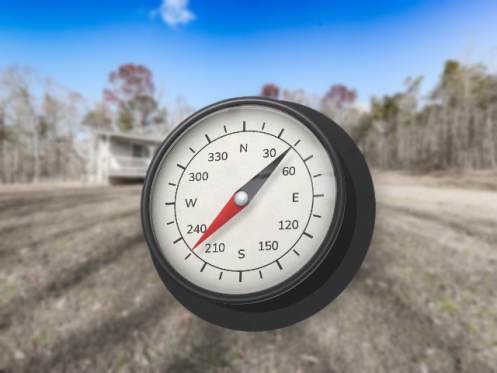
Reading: {"value": 225, "unit": "°"}
